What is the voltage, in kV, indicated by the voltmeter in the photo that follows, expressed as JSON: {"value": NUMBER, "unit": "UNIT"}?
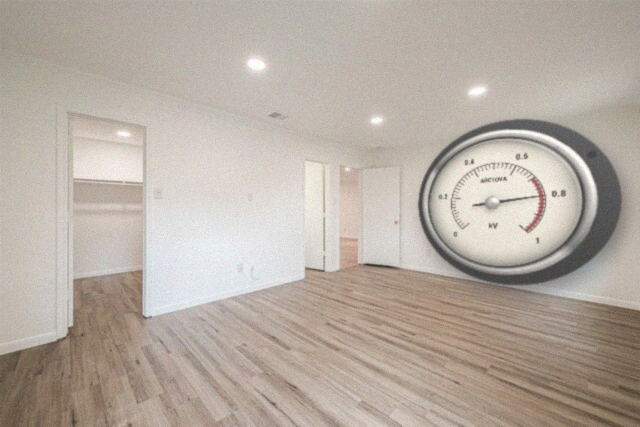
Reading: {"value": 0.8, "unit": "kV"}
